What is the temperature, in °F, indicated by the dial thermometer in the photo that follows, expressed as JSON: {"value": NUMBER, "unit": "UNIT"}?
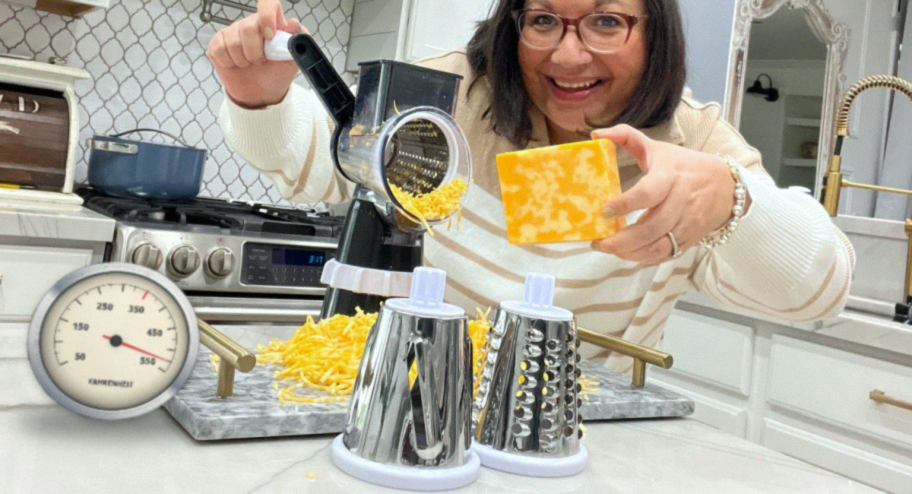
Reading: {"value": 525, "unit": "°F"}
